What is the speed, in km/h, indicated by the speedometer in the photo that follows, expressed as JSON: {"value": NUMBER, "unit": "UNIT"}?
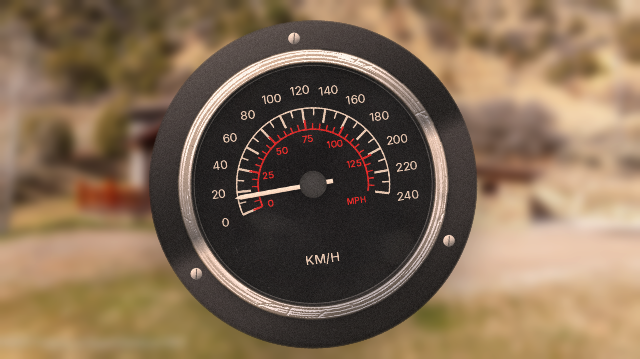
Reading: {"value": 15, "unit": "km/h"}
